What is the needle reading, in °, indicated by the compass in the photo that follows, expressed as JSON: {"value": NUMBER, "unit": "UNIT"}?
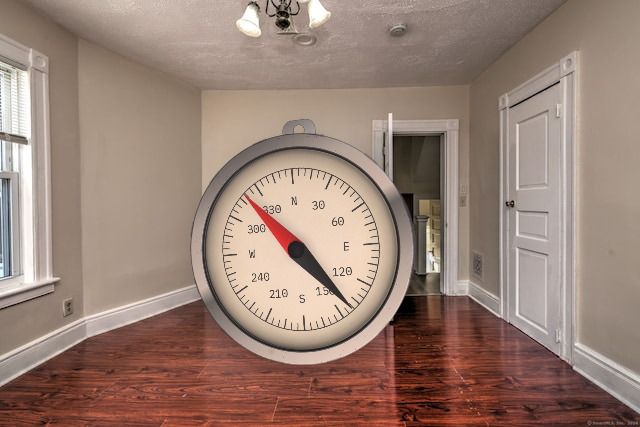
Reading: {"value": 320, "unit": "°"}
